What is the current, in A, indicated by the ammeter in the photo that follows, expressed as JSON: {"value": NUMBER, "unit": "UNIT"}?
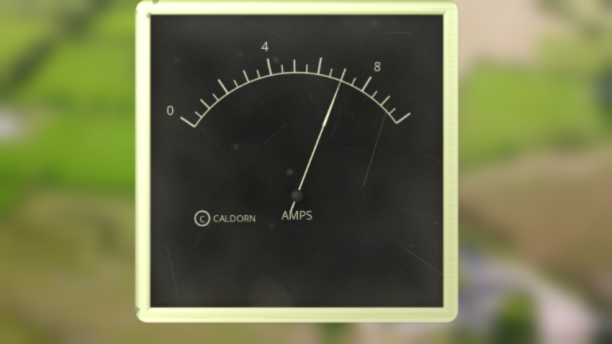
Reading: {"value": 7, "unit": "A"}
